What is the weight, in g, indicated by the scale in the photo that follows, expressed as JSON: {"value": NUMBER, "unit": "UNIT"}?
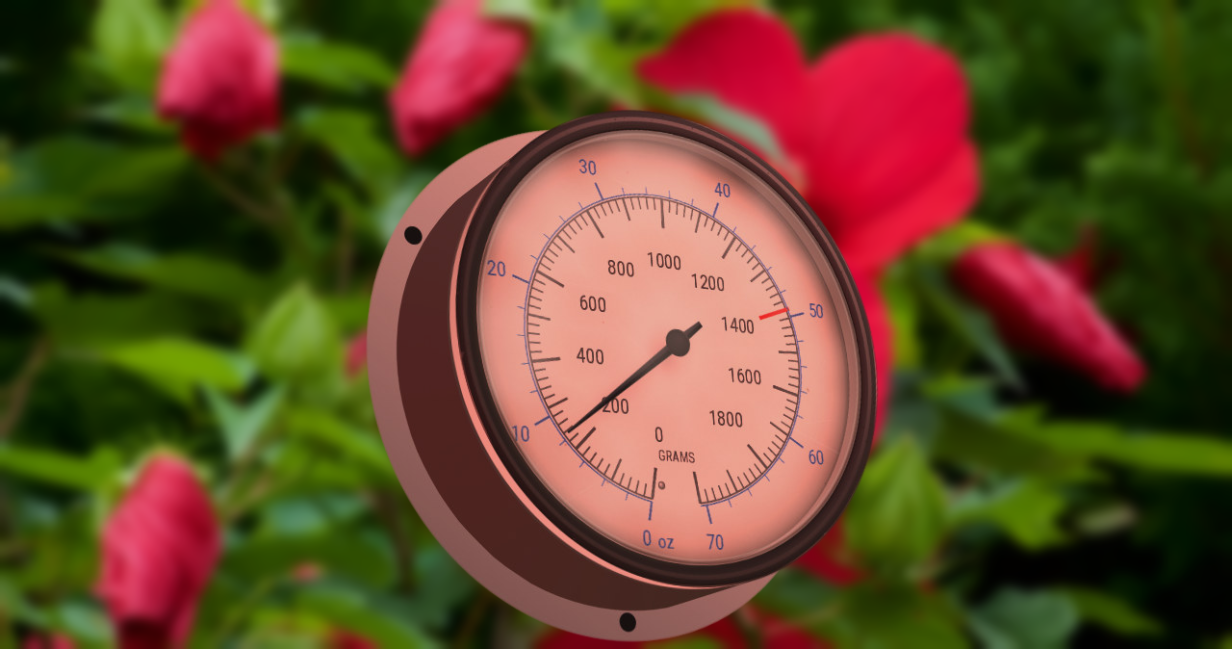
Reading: {"value": 240, "unit": "g"}
